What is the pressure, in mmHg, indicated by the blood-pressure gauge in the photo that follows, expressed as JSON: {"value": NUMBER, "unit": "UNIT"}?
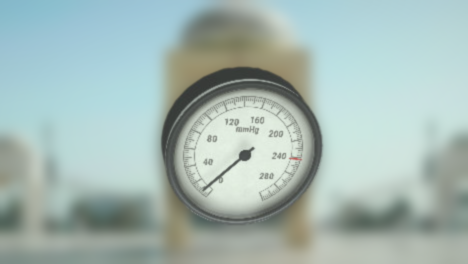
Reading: {"value": 10, "unit": "mmHg"}
